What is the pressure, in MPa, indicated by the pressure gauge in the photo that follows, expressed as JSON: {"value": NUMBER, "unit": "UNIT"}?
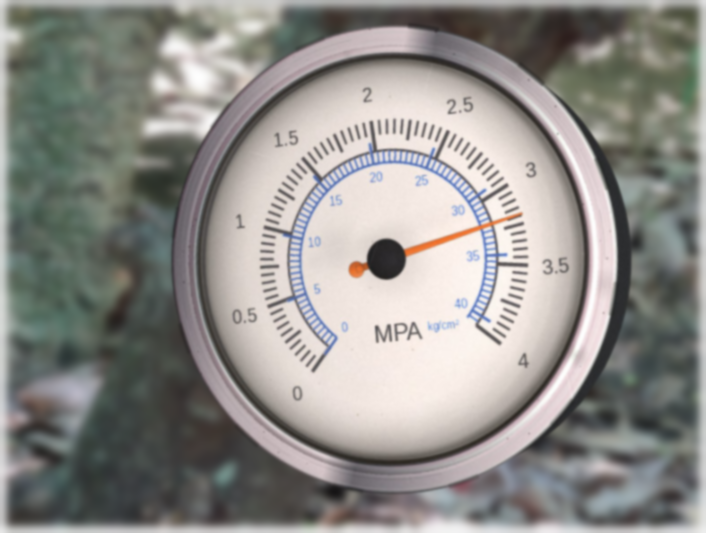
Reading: {"value": 3.2, "unit": "MPa"}
